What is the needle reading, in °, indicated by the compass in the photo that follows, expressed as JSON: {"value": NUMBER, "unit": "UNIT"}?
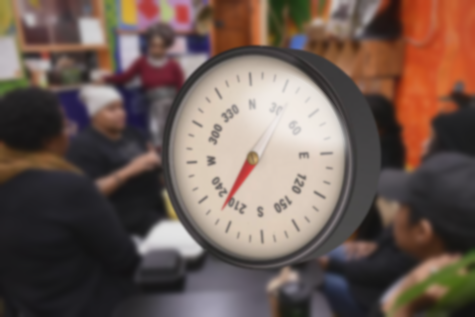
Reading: {"value": 220, "unit": "°"}
